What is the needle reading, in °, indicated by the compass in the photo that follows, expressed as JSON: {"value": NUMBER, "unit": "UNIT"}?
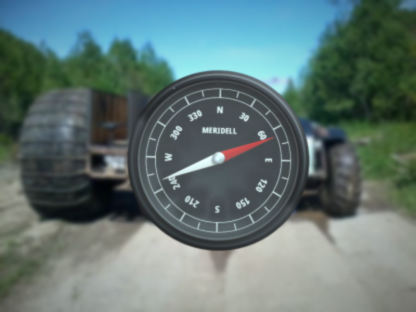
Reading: {"value": 67.5, "unit": "°"}
